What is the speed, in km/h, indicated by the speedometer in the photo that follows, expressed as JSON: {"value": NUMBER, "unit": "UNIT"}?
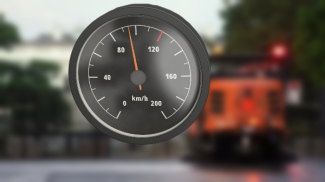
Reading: {"value": 95, "unit": "km/h"}
